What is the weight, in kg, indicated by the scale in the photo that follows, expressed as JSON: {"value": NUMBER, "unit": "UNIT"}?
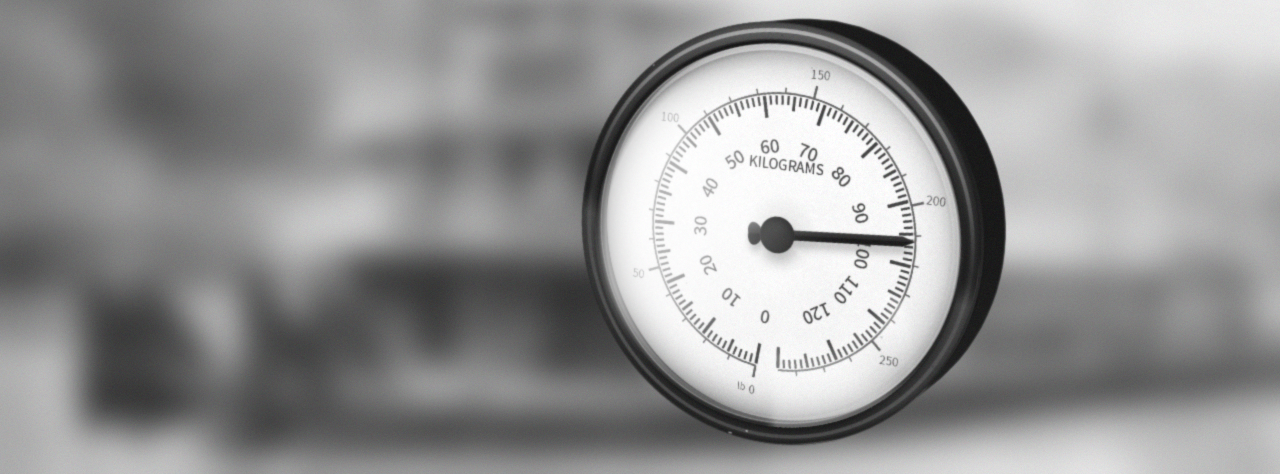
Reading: {"value": 96, "unit": "kg"}
